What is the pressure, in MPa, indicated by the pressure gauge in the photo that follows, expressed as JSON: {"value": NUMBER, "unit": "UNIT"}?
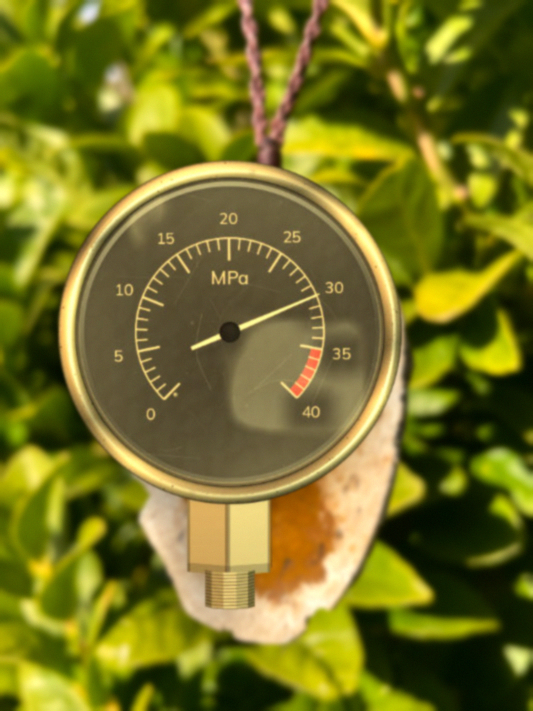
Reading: {"value": 30, "unit": "MPa"}
